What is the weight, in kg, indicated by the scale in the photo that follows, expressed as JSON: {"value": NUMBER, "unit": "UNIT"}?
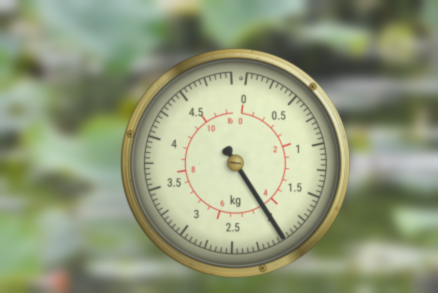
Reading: {"value": 2, "unit": "kg"}
